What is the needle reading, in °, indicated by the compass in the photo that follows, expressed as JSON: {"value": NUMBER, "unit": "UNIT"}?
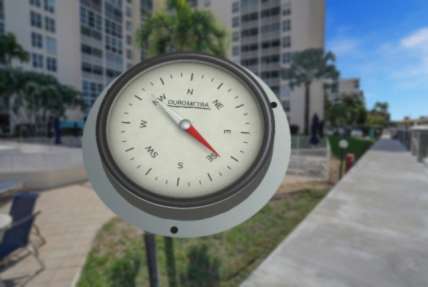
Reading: {"value": 130, "unit": "°"}
